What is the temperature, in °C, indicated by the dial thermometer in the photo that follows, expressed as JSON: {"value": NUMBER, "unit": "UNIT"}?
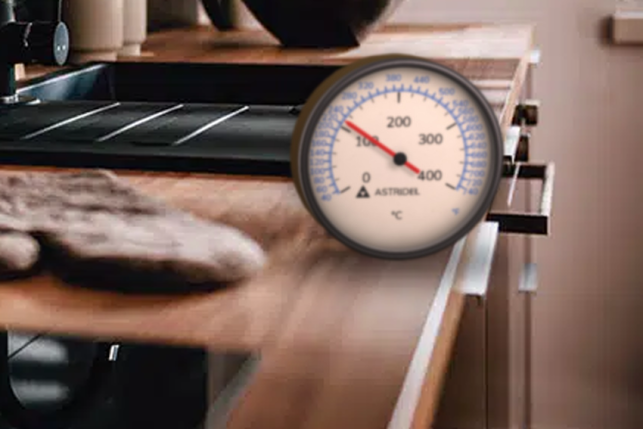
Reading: {"value": 110, "unit": "°C"}
